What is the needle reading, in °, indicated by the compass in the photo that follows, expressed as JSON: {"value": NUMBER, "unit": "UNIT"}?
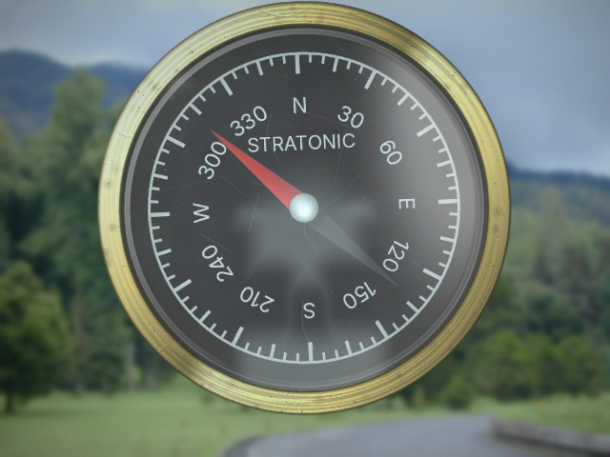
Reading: {"value": 312.5, "unit": "°"}
